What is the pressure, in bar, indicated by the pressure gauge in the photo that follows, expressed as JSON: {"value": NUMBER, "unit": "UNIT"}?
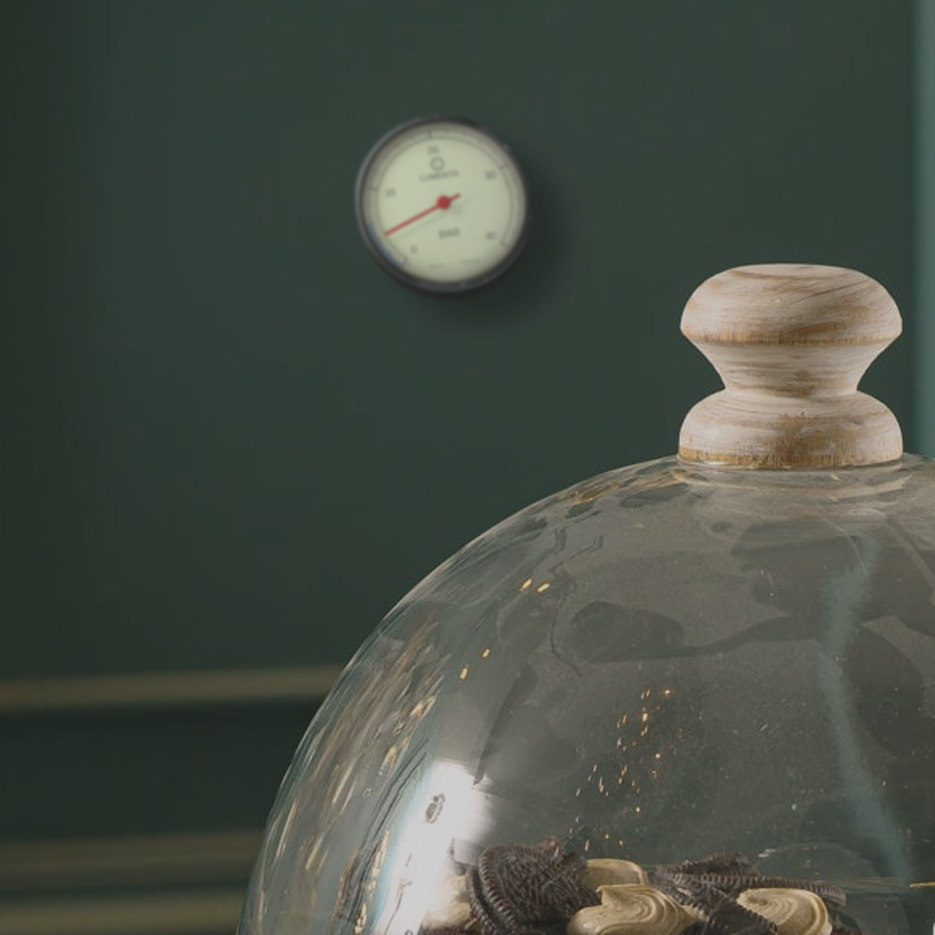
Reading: {"value": 4, "unit": "bar"}
